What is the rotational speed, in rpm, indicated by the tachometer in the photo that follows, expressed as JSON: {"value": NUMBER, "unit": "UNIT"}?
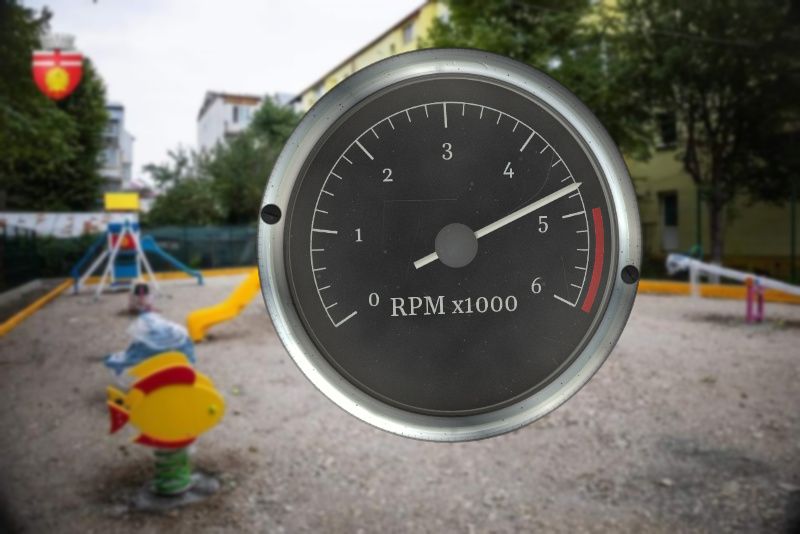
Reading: {"value": 4700, "unit": "rpm"}
